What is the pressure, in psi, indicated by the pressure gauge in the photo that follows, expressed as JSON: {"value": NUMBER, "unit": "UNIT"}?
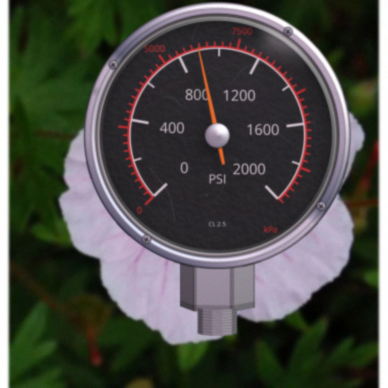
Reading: {"value": 900, "unit": "psi"}
